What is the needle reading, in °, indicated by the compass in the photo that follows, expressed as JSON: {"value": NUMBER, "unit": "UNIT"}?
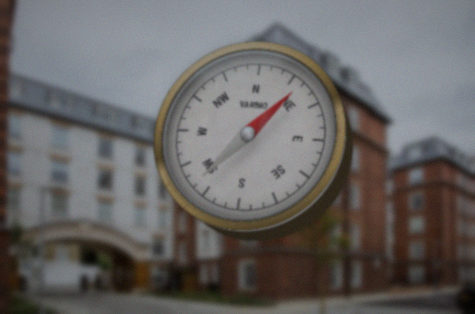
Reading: {"value": 40, "unit": "°"}
